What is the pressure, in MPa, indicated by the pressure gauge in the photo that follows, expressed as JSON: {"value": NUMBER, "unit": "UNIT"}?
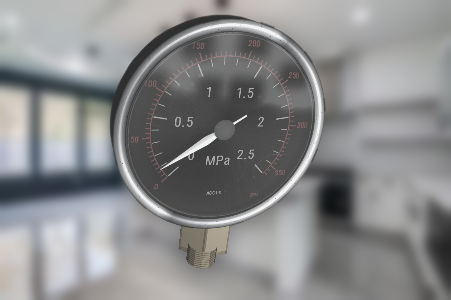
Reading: {"value": 0.1, "unit": "MPa"}
